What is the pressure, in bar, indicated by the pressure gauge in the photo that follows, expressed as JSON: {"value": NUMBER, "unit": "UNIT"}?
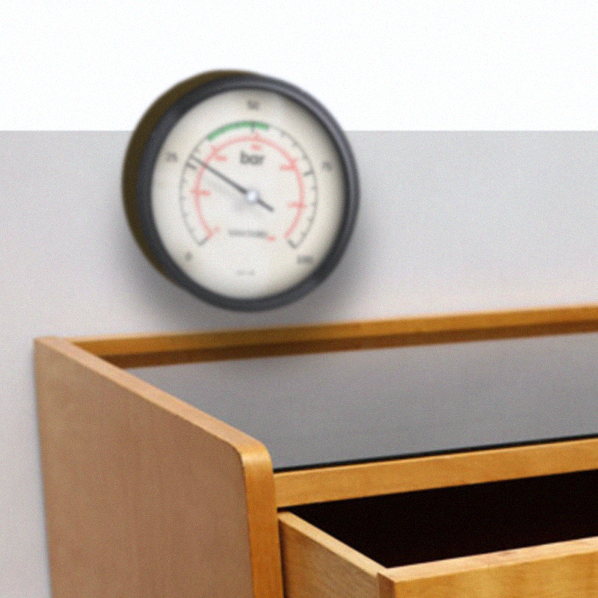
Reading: {"value": 27.5, "unit": "bar"}
